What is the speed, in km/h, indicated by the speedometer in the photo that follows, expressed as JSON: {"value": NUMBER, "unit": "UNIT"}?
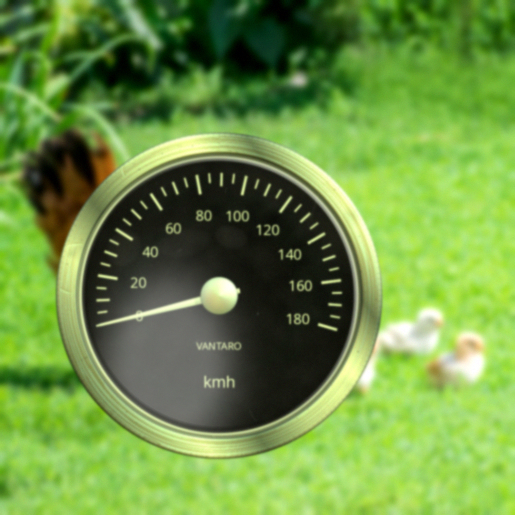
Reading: {"value": 0, "unit": "km/h"}
